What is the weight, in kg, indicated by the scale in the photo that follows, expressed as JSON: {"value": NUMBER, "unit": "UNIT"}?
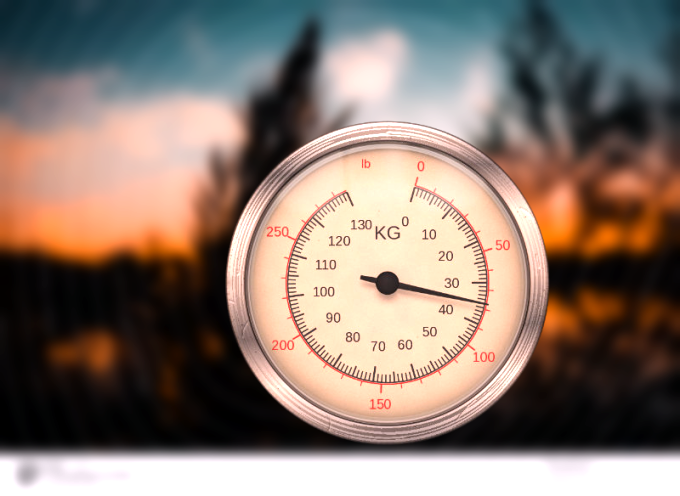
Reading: {"value": 35, "unit": "kg"}
